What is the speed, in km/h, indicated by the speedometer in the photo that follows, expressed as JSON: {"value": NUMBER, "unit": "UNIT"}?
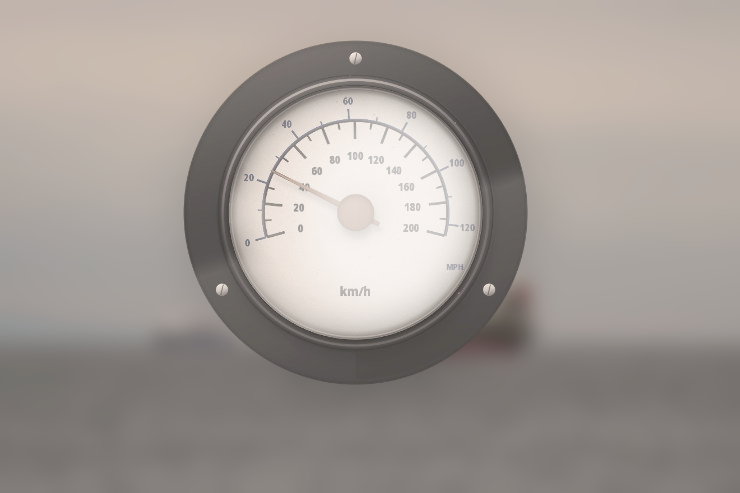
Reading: {"value": 40, "unit": "km/h"}
